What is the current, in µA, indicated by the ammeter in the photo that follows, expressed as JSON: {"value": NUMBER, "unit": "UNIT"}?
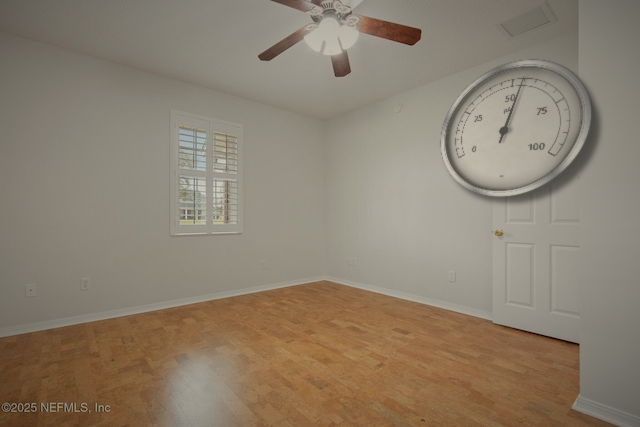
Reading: {"value": 55, "unit": "µA"}
